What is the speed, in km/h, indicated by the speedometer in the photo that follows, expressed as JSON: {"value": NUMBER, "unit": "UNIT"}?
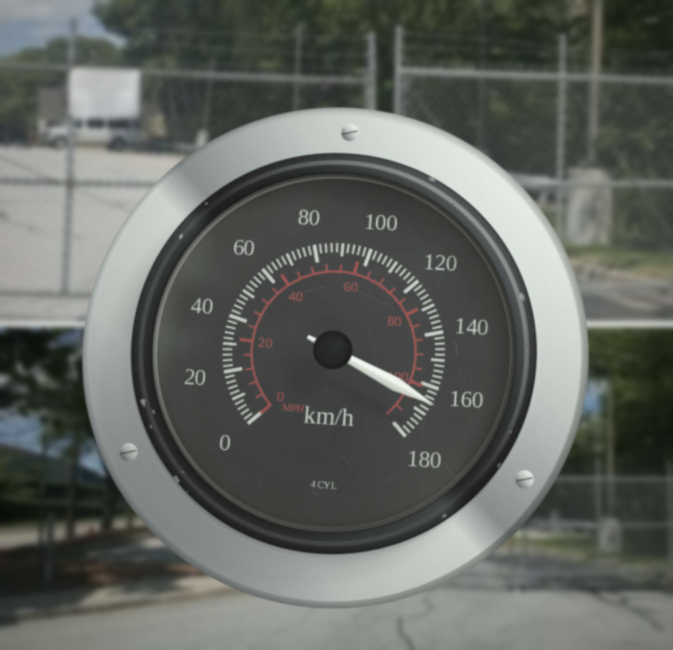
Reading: {"value": 166, "unit": "km/h"}
